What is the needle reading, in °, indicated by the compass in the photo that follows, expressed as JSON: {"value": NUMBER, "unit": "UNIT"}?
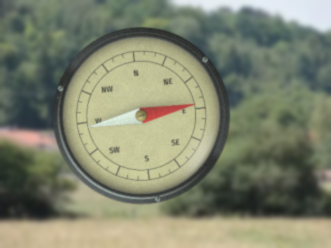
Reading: {"value": 85, "unit": "°"}
